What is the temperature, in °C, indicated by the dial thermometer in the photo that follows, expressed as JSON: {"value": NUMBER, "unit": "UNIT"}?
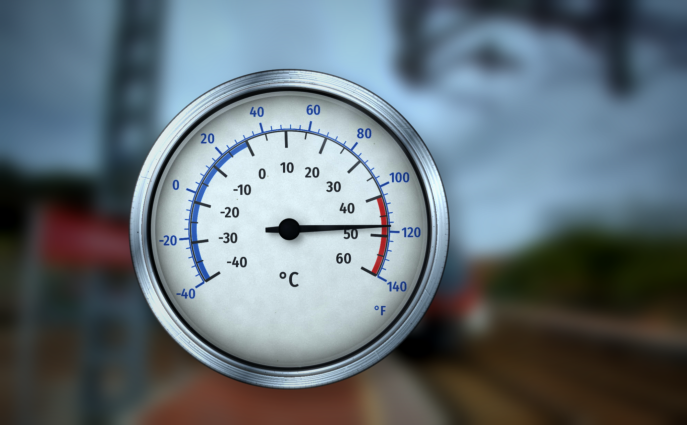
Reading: {"value": 47.5, "unit": "°C"}
